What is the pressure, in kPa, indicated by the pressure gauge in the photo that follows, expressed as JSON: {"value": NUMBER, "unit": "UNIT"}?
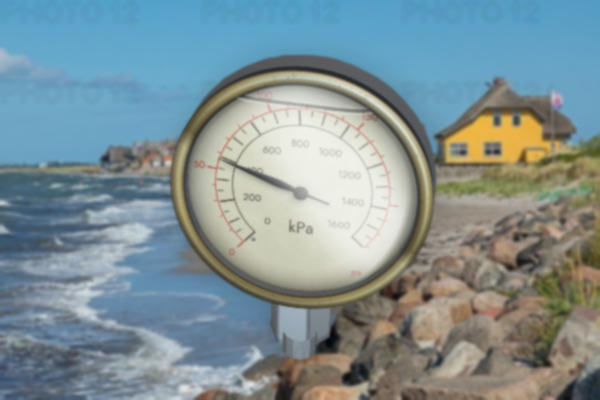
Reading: {"value": 400, "unit": "kPa"}
